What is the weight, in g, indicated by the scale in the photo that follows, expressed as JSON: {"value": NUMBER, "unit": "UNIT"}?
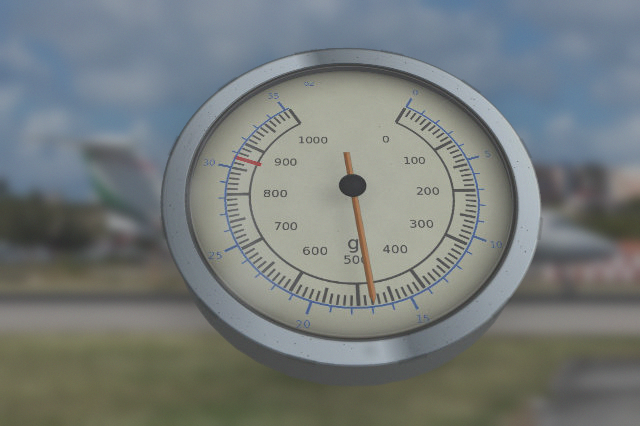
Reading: {"value": 480, "unit": "g"}
